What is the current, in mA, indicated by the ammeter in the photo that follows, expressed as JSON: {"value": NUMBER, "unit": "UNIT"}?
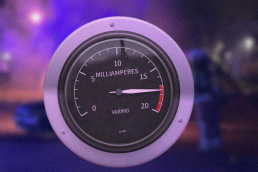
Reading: {"value": 17.5, "unit": "mA"}
